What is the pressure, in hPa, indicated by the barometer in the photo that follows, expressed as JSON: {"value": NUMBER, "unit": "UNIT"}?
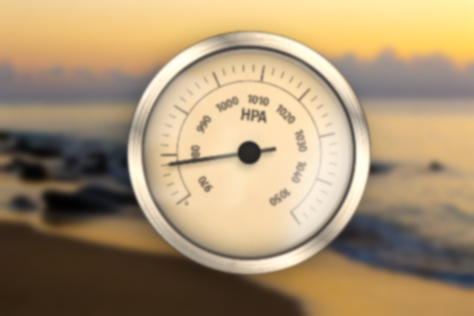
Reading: {"value": 978, "unit": "hPa"}
